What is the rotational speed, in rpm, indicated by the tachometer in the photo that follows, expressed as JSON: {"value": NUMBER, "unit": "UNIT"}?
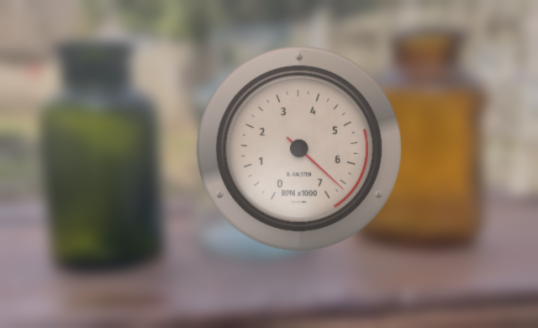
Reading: {"value": 6625, "unit": "rpm"}
